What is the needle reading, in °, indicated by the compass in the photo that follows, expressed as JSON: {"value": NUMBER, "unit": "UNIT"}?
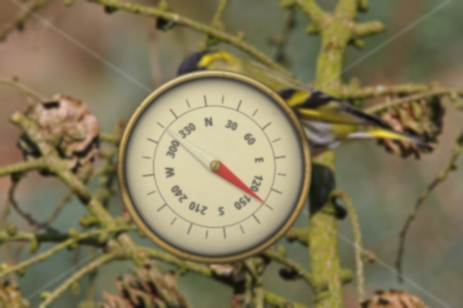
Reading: {"value": 135, "unit": "°"}
